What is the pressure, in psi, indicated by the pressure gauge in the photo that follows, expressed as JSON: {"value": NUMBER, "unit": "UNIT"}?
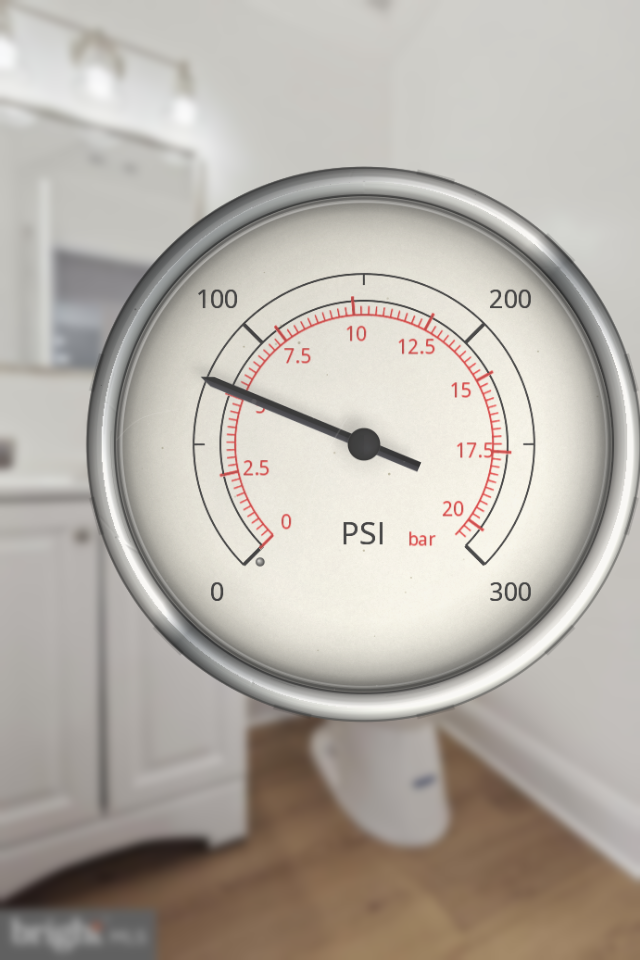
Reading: {"value": 75, "unit": "psi"}
